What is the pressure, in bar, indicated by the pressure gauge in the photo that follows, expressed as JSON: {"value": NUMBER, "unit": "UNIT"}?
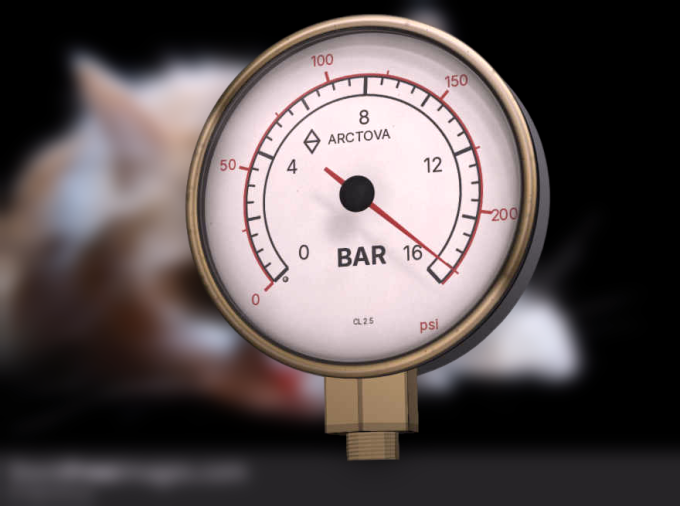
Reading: {"value": 15.5, "unit": "bar"}
